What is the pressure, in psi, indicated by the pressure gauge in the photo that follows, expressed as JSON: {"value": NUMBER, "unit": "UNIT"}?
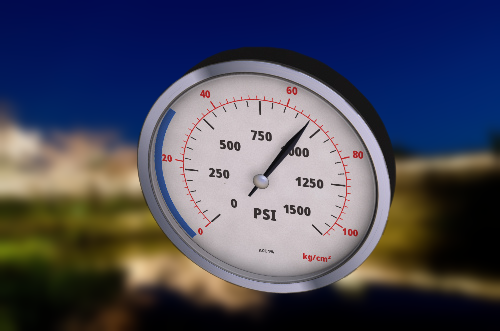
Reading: {"value": 950, "unit": "psi"}
